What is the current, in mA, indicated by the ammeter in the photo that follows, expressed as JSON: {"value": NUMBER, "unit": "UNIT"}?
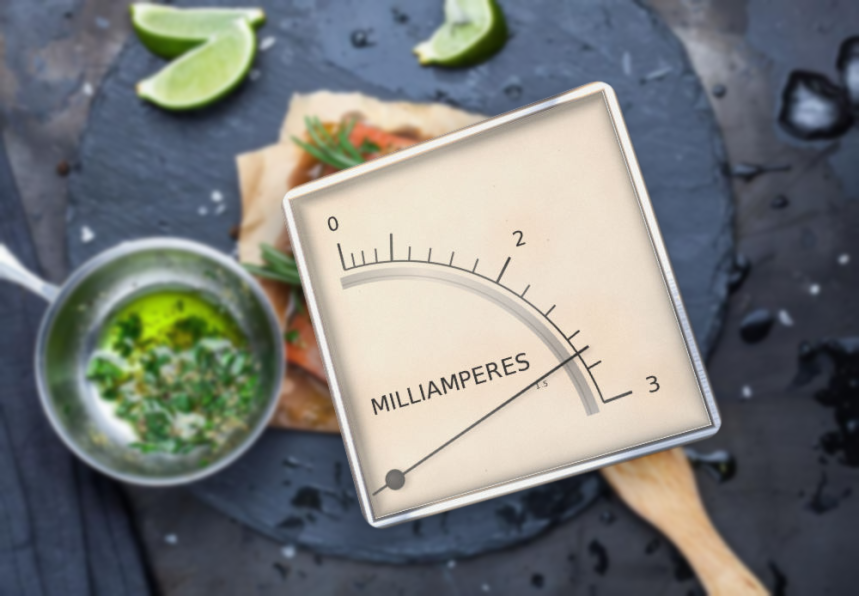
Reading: {"value": 2.7, "unit": "mA"}
